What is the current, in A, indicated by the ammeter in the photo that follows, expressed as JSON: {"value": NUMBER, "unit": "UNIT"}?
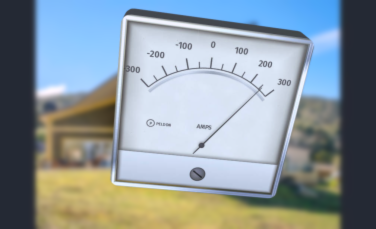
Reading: {"value": 250, "unit": "A"}
